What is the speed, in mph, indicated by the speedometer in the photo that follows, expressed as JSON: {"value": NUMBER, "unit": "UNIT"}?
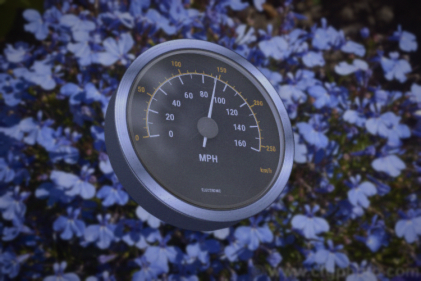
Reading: {"value": 90, "unit": "mph"}
